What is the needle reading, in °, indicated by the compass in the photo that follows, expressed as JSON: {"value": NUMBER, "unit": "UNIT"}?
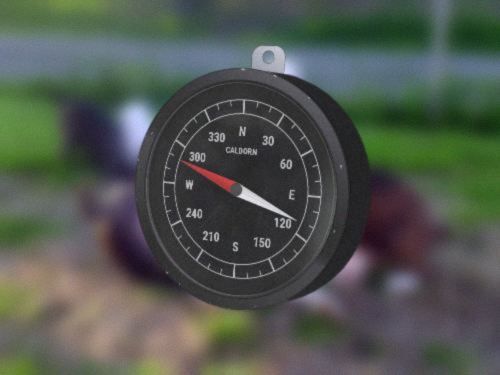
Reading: {"value": 290, "unit": "°"}
